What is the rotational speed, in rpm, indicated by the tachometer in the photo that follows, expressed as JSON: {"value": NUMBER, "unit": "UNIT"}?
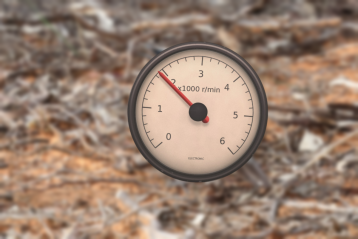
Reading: {"value": 1900, "unit": "rpm"}
